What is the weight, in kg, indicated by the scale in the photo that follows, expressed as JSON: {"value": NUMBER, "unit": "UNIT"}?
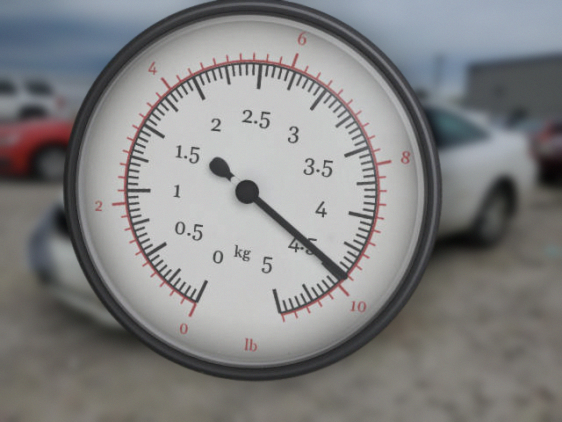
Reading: {"value": 4.45, "unit": "kg"}
